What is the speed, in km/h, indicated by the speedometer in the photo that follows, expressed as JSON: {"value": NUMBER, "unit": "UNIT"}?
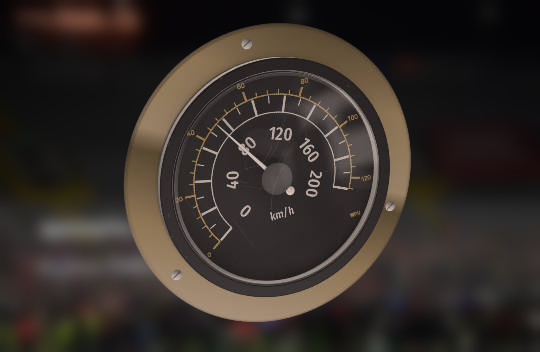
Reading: {"value": 75, "unit": "km/h"}
